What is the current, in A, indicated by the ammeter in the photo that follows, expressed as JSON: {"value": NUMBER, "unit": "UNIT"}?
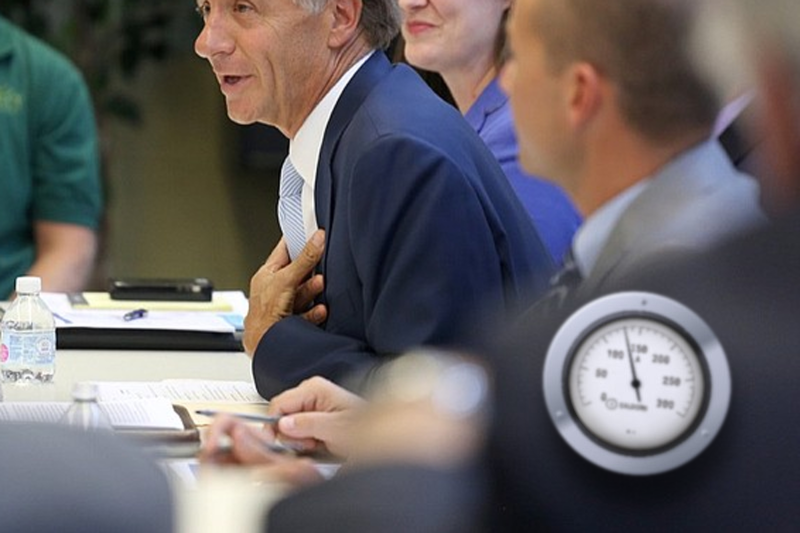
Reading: {"value": 130, "unit": "A"}
